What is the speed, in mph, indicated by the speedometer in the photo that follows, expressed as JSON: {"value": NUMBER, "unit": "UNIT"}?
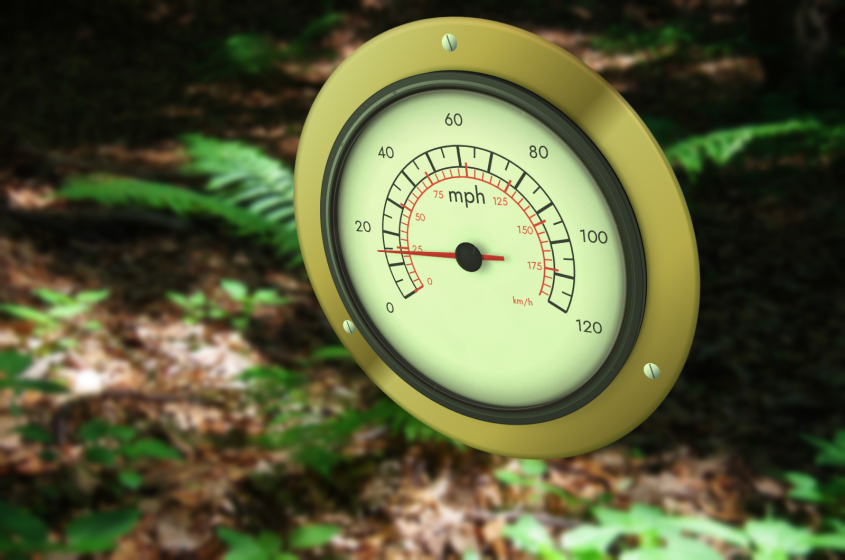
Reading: {"value": 15, "unit": "mph"}
